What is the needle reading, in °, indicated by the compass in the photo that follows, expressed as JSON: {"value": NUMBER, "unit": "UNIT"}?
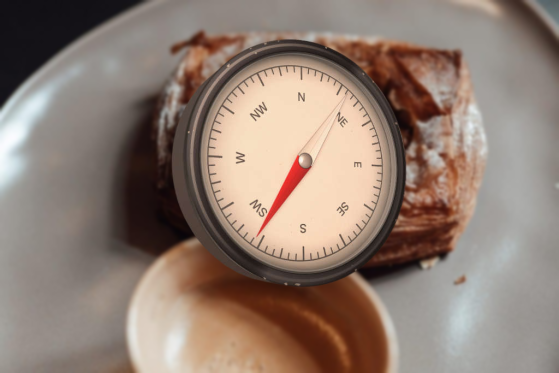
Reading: {"value": 215, "unit": "°"}
